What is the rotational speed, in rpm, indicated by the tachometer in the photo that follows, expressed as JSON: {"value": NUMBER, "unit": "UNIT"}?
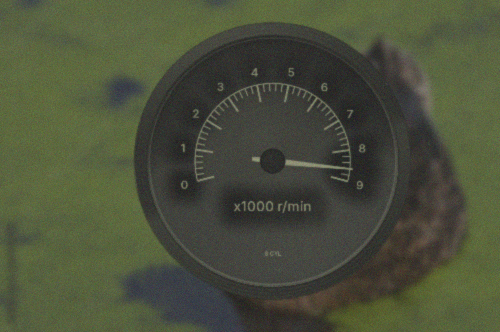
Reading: {"value": 8600, "unit": "rpm"}
